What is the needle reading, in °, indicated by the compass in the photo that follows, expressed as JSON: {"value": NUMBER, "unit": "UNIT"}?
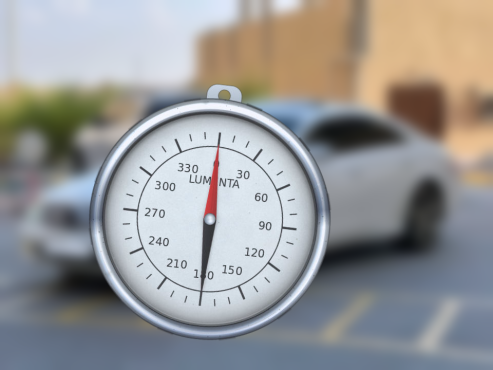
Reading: {"value": 0, "unit": "°"}
